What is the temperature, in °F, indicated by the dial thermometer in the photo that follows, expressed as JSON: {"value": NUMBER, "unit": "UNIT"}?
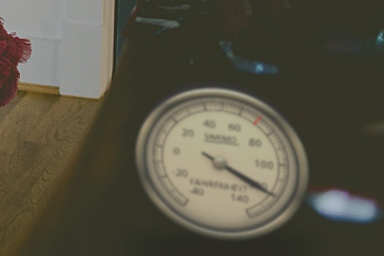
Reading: {"value": 120, "unit": "°F"}
